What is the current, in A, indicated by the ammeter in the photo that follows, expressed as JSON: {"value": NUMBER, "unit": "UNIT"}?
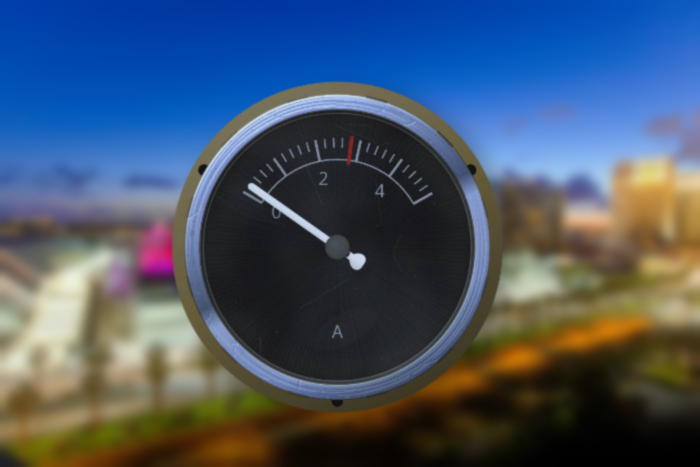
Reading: {"value": 0.2, "unit": "A"}
